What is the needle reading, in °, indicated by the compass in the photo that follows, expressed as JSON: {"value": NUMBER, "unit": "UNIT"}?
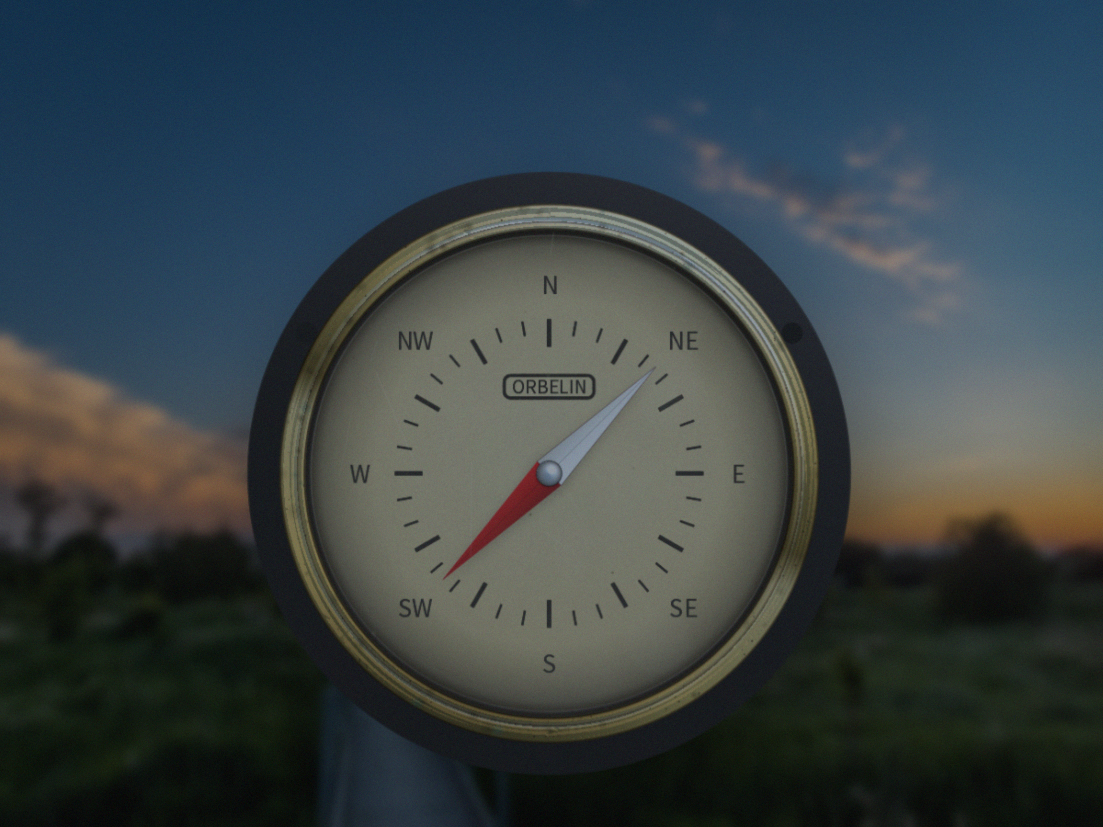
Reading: {"value": 225, "unit": "°"}
